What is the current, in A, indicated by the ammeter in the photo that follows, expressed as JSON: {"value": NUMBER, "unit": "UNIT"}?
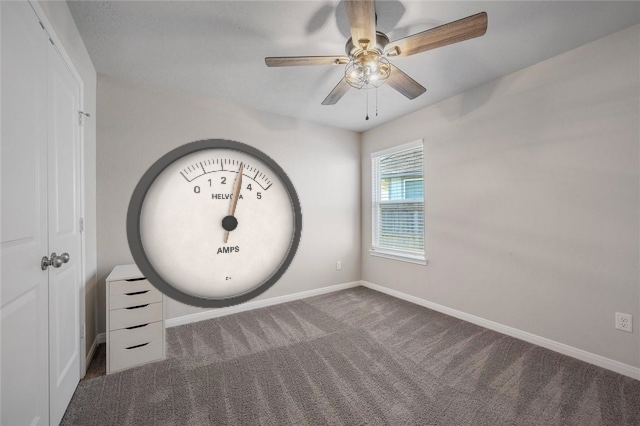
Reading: {"value": 3, "unit": "A"}
